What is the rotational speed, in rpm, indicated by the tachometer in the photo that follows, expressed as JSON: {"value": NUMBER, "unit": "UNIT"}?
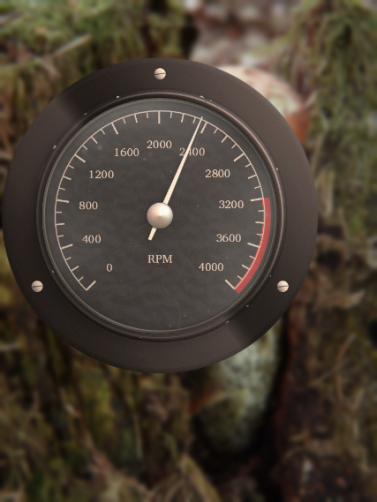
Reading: {"value": 2350, "unit": "rpm"}
